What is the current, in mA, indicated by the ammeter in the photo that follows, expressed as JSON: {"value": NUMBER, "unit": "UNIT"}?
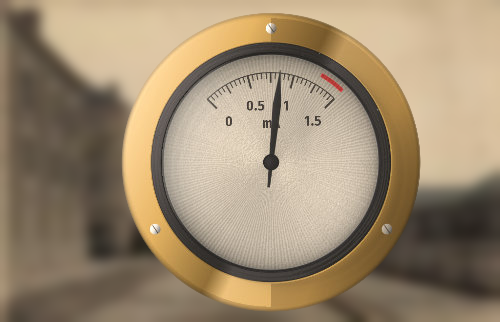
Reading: {"value": 0.85, "unit": "mA"}
